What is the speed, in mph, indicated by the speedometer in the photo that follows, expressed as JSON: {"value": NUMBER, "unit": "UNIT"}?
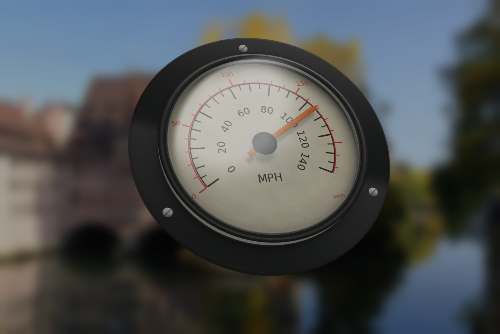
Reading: {"value": 105, "unit": "mph"}
